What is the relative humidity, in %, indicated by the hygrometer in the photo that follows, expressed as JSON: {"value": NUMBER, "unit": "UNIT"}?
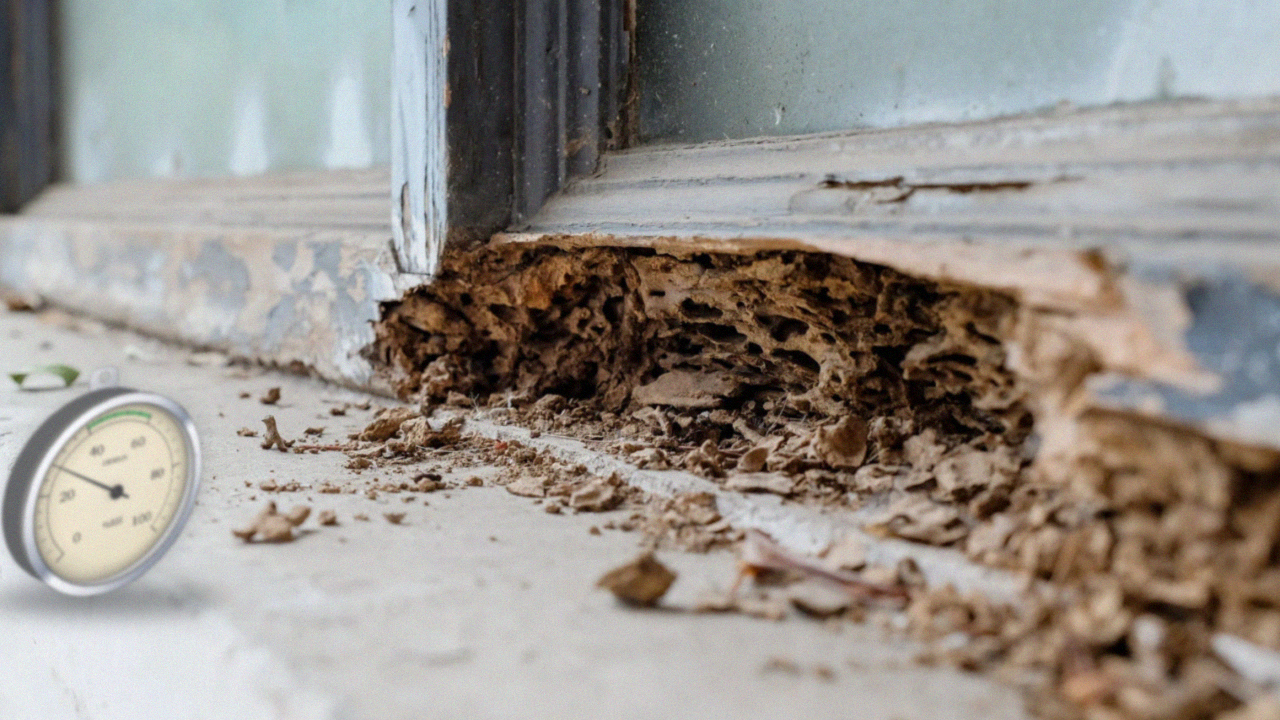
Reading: {"value": 28, "unit": "%"}
